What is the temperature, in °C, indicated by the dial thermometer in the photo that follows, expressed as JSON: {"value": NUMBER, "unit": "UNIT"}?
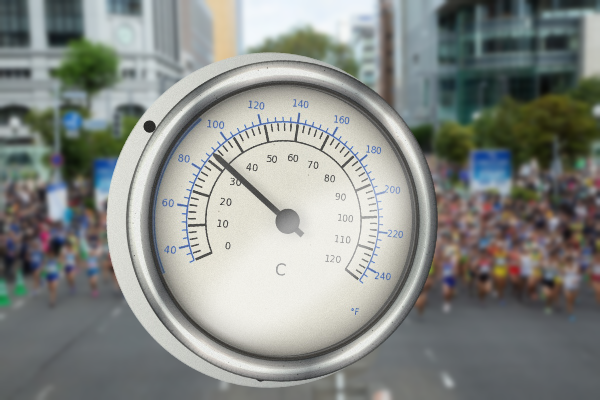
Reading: {"value": 32, "unit": "°C"}
